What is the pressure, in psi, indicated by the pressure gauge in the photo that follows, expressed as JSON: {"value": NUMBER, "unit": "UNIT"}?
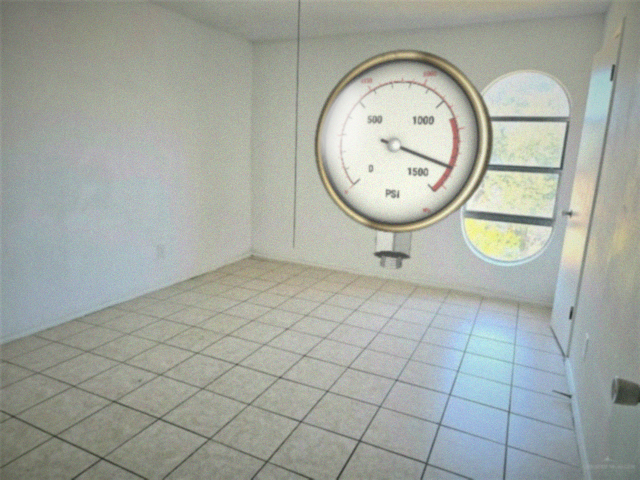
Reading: {"value": 1350, "unit": "psi"}
